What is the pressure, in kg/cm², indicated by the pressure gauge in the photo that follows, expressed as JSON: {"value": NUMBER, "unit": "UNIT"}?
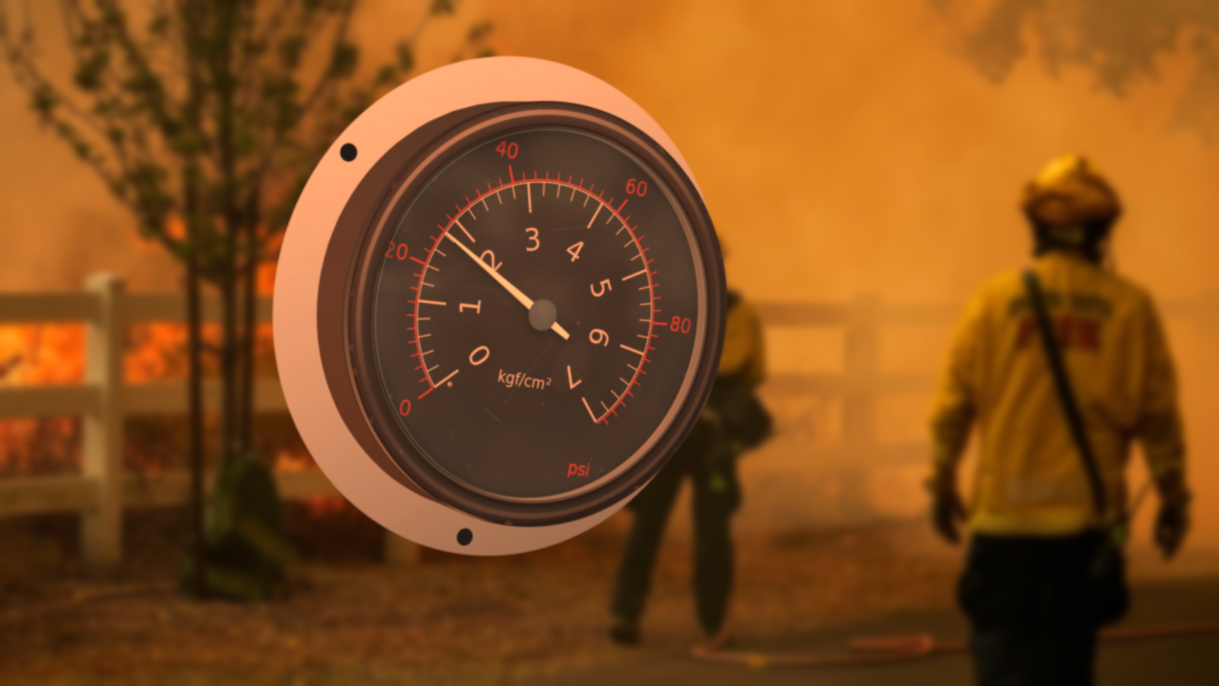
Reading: {"value": 1.8, "unit": "kg/cm²"}
